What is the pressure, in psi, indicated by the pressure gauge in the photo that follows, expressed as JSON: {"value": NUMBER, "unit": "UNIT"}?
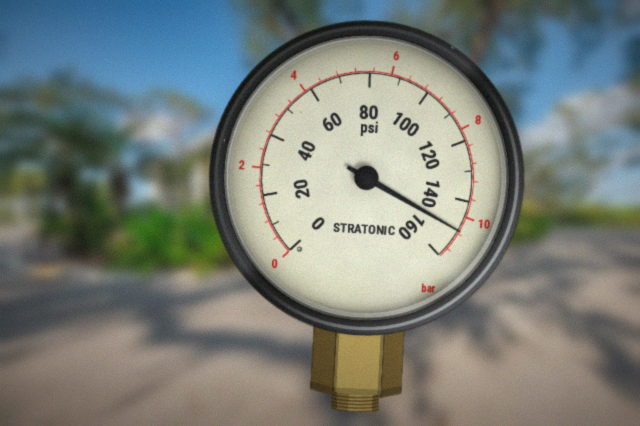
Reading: {"value": 150, "unit": "psi"}
